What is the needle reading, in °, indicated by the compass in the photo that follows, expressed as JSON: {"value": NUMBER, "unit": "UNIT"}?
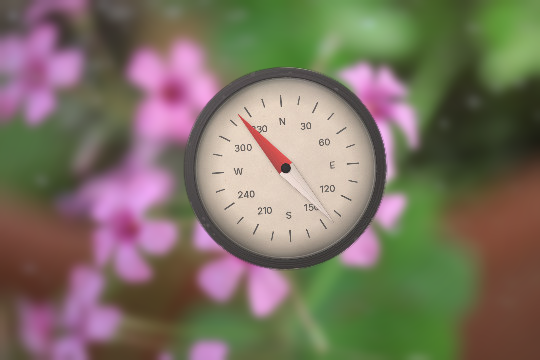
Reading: {"value": 322.5, "unit": "°"}
